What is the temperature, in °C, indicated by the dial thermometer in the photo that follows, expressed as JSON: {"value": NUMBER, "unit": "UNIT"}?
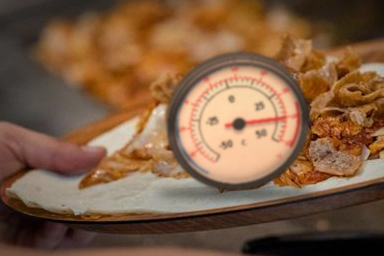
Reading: {"value": 37.5, "unit": "°C"}
